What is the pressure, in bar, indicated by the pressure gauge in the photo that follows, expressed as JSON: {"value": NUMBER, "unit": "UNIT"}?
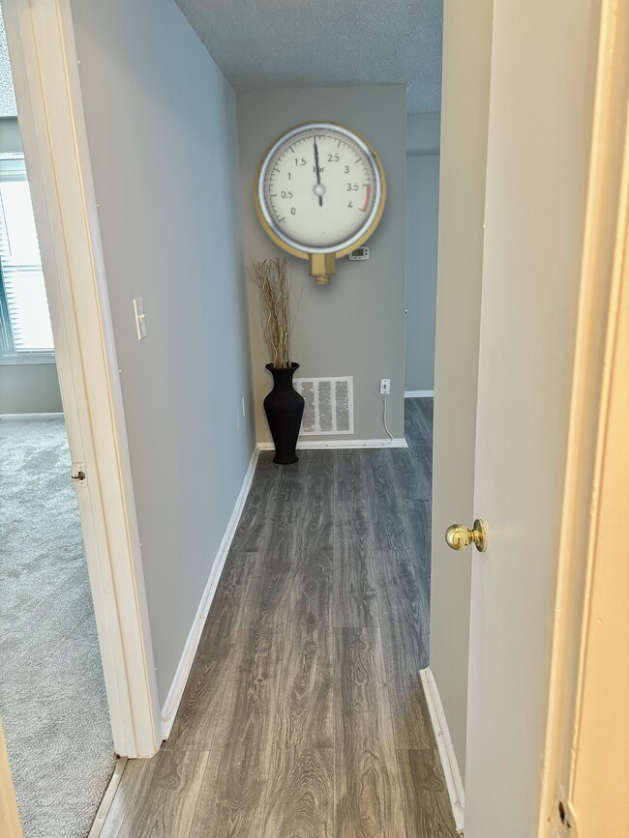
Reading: {"value": 2, "unit": "bar"}
